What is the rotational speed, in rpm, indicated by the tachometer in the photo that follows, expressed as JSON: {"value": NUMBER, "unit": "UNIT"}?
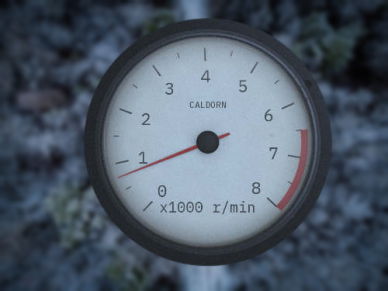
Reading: {"value": 750, "unit": "rpm"}
